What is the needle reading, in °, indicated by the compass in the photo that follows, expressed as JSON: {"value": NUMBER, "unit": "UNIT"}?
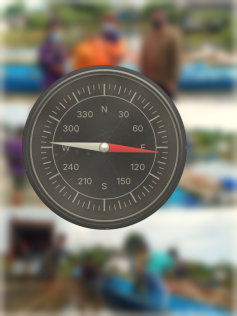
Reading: {"value": 95, "unit": "°"}
